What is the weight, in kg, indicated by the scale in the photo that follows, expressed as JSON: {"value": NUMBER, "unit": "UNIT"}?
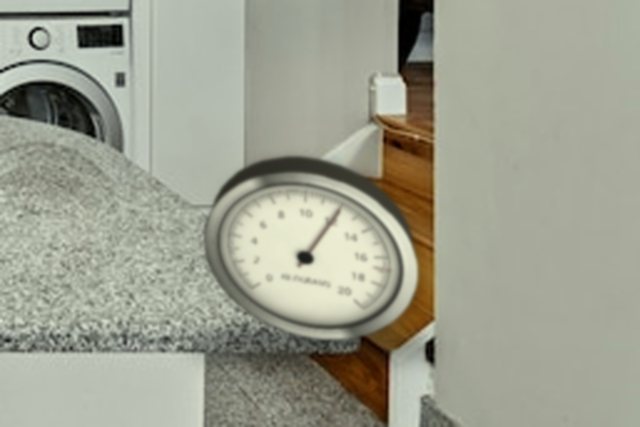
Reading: {"value": 12, "unit": "kg"}
